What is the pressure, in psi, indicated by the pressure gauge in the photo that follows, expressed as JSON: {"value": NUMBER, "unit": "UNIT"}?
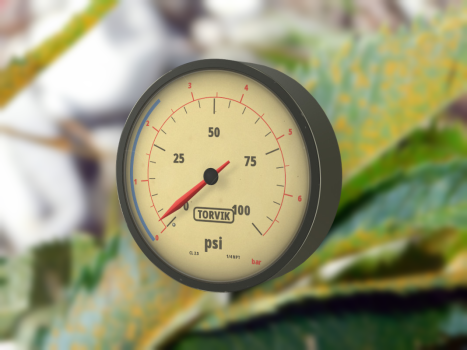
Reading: {"value": 2.5, "unit": "psi"}
